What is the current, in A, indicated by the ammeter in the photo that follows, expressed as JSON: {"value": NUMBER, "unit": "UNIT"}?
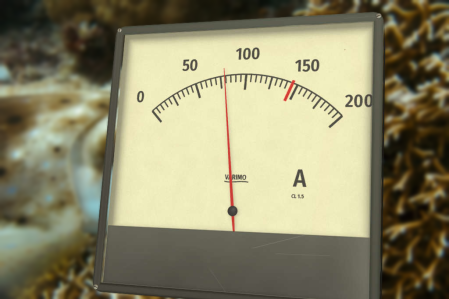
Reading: {"value": 80, "unit": "A"}
